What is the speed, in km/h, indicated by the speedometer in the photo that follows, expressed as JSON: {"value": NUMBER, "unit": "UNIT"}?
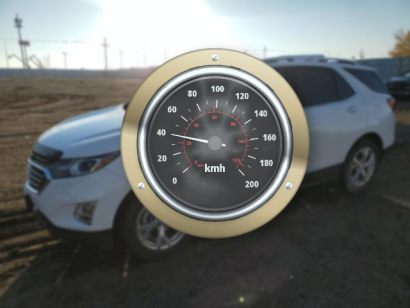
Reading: {"value": 40, "unit": "km/h"}
